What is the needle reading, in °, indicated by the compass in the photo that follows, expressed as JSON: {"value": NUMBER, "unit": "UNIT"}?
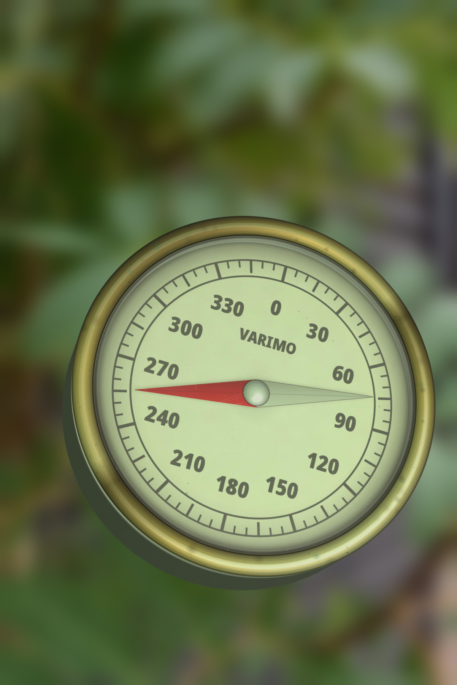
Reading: {"value": 255, "unit": "°"}
